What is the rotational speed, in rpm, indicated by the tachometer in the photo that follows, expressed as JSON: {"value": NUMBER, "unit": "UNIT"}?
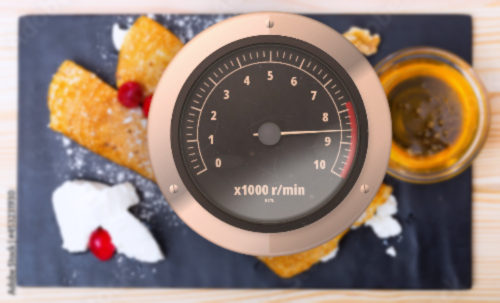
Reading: {"value": 8600, "unit": "rpm"}
